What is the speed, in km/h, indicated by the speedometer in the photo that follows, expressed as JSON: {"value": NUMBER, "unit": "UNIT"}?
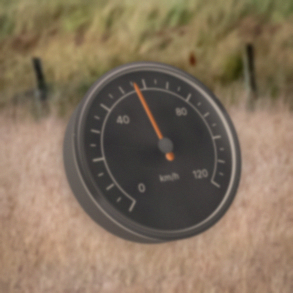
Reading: {"value": 55, "unit": "km/h"}
